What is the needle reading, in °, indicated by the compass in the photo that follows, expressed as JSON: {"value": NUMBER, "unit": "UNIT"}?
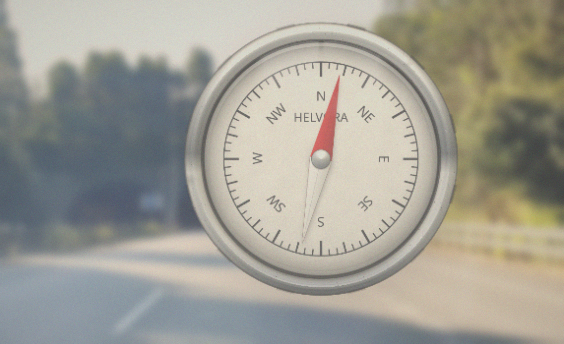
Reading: {"value": 12.5, "unit": "°"}
